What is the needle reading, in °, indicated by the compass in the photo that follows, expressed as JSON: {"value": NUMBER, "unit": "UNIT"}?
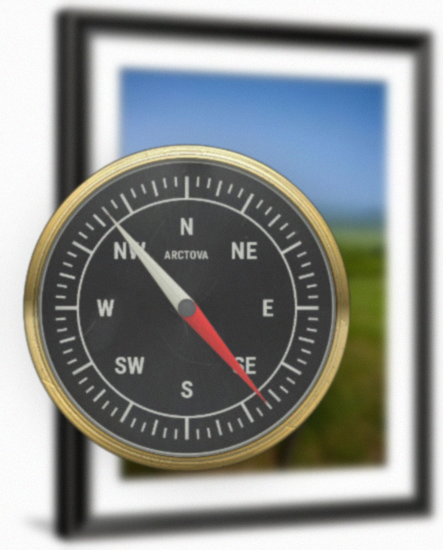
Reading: {"value": 140, "unit": "°"}
